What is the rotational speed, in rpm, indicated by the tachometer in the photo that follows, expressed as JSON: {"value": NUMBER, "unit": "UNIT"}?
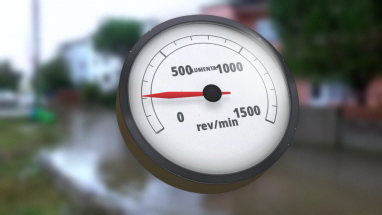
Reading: {"value": 200, "unit": "rpm"}
